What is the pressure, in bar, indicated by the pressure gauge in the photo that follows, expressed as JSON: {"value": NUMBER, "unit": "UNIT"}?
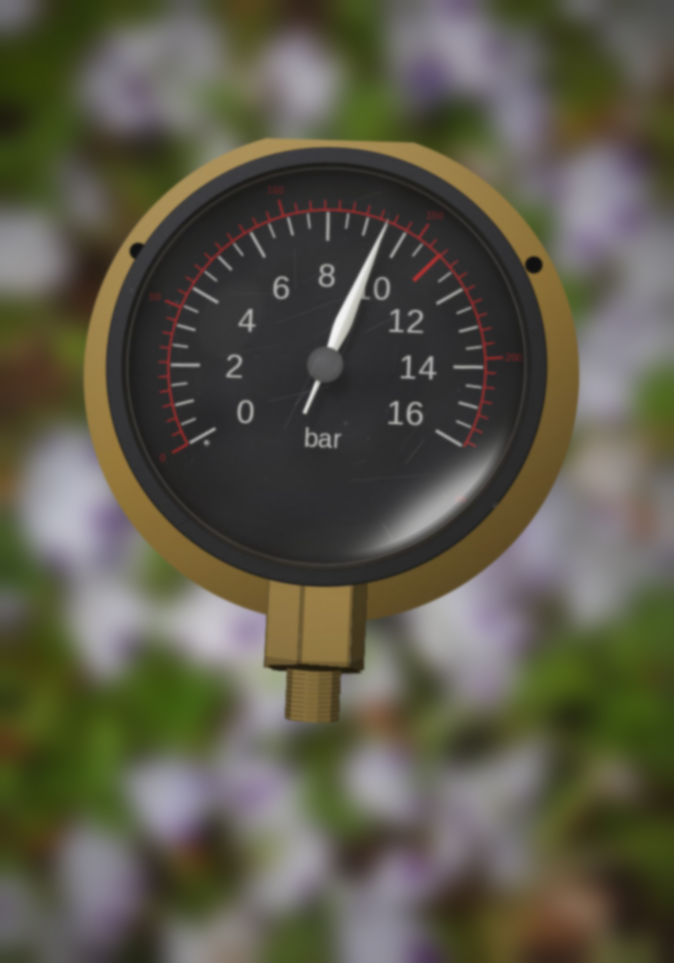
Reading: {"value": 9.5, "unit": "bar"}
